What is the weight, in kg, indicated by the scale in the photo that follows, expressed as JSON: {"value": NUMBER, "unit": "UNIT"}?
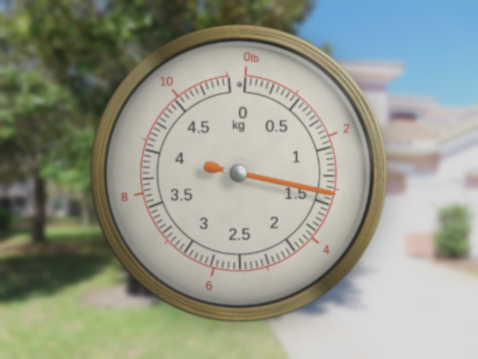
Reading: {"value": 1.4, "unit": "kg"}
